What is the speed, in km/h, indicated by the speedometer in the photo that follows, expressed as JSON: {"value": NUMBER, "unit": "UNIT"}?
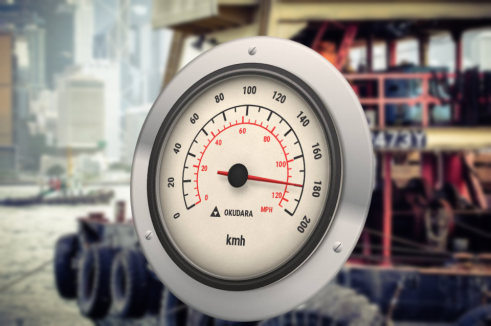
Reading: {"value": 180, "unit": "km/h"}
